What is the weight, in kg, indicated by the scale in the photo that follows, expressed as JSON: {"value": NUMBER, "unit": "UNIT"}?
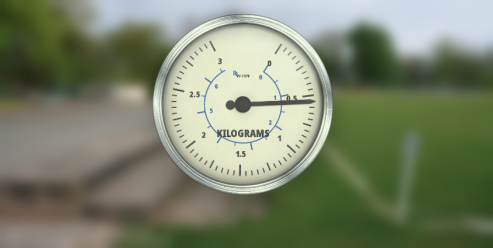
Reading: {"value": 0.55, "unit": "kg"}
